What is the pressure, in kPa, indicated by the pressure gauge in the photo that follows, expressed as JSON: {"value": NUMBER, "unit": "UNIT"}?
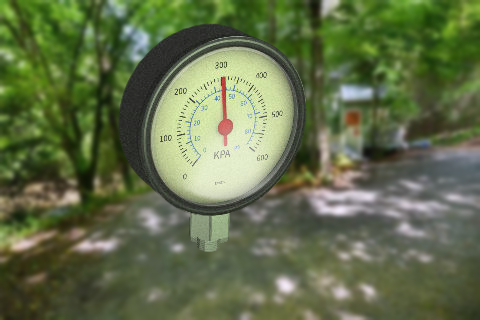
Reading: {"value": 300, "unit": "kPa"}
